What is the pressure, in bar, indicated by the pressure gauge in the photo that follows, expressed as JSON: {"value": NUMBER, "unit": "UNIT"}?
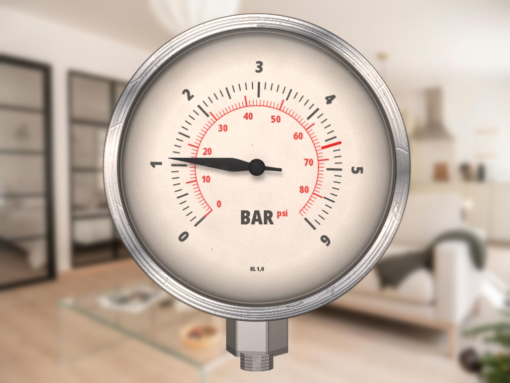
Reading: {"value": 1.1, "unit": "bar"}
